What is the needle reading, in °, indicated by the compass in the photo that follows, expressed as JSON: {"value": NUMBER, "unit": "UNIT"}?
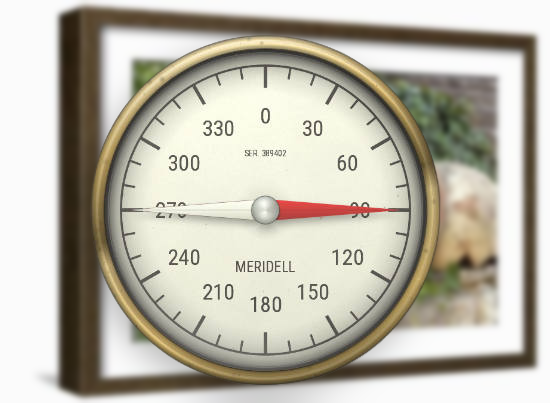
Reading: {"value": 90, "unit": "°"}
